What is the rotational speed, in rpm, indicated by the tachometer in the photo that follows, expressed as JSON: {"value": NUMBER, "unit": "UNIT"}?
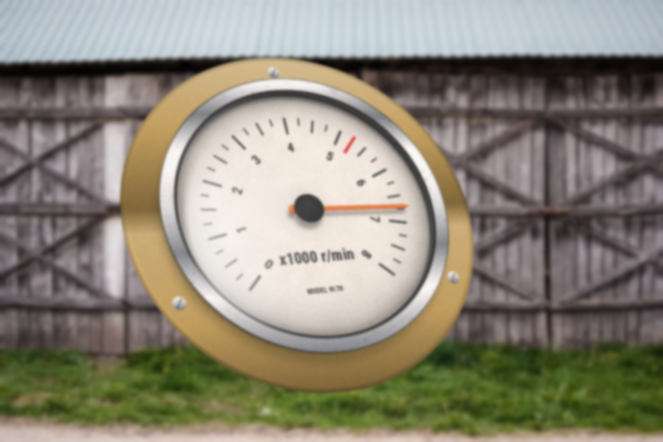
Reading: {"value": 6750, "unit": "rpm"}
